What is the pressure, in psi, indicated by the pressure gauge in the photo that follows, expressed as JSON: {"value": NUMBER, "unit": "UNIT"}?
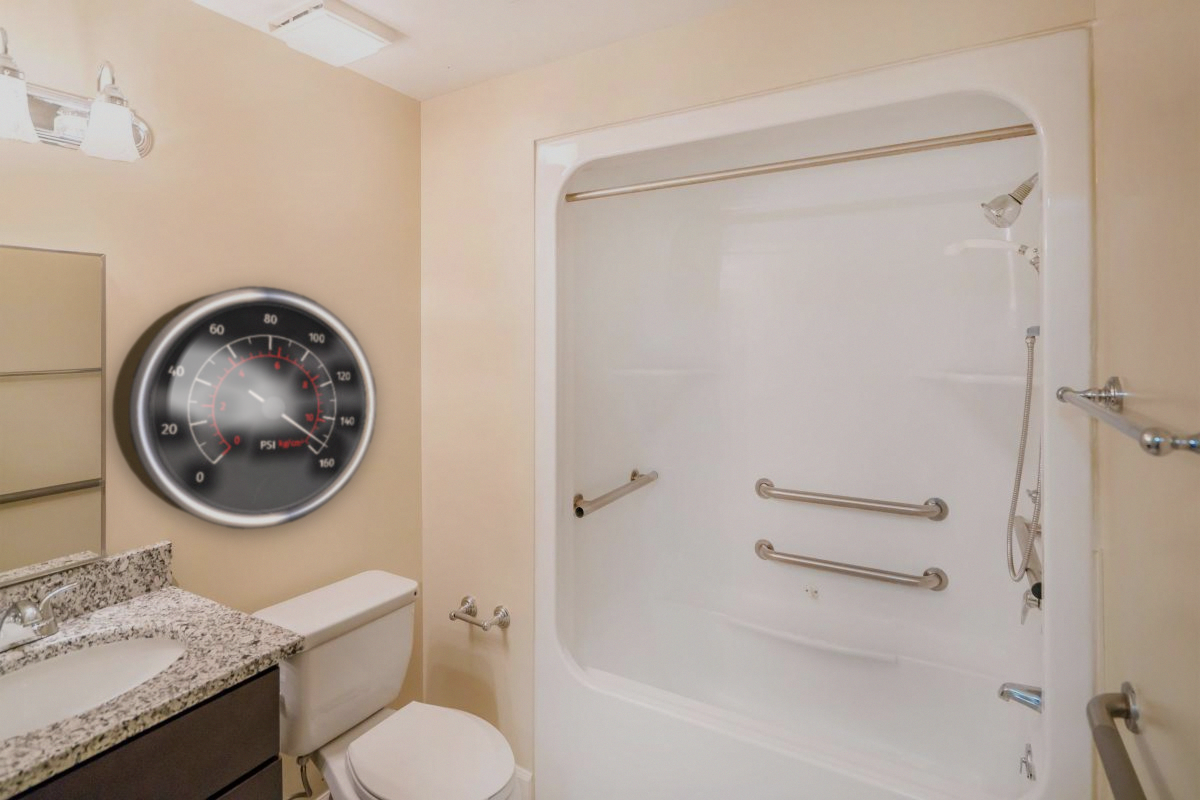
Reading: {"value": 155, "unit": "psi"}
